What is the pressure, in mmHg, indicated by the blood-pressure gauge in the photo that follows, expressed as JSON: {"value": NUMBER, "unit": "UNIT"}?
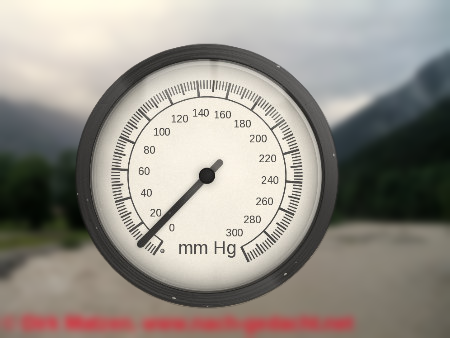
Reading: {"value": 10, "unit": "mmHg"}
